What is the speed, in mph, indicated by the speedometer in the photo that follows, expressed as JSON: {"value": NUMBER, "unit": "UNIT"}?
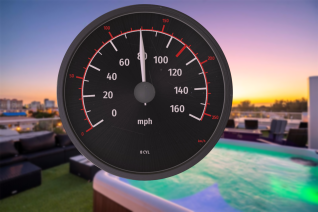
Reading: {"value": 80, "unit": "mph"}
